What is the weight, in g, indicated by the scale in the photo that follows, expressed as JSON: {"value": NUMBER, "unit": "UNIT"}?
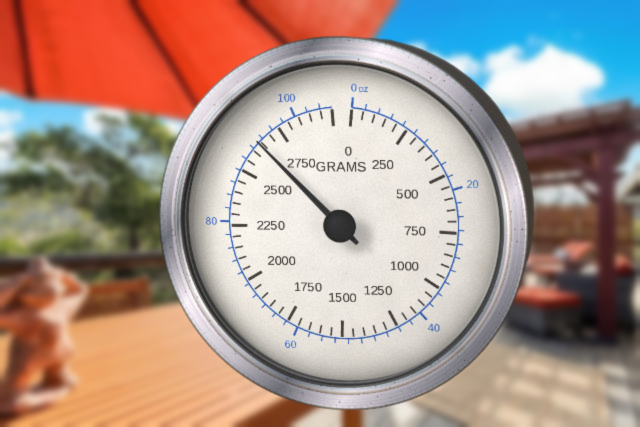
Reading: {"value": 2650, "unit": "g"}
